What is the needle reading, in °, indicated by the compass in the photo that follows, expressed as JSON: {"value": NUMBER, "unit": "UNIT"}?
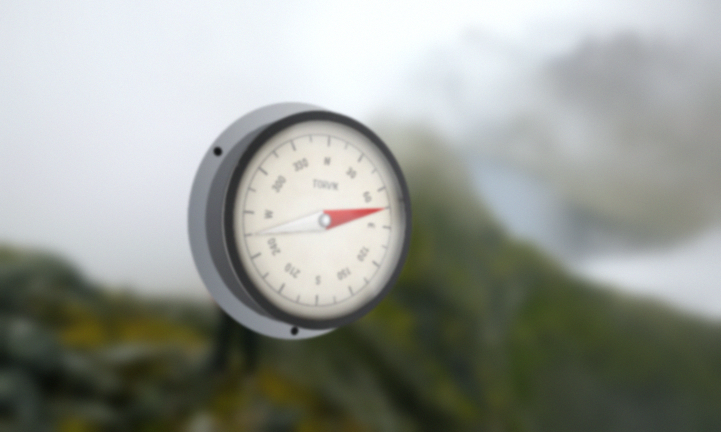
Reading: {"value": 75, "unit": "°"}
